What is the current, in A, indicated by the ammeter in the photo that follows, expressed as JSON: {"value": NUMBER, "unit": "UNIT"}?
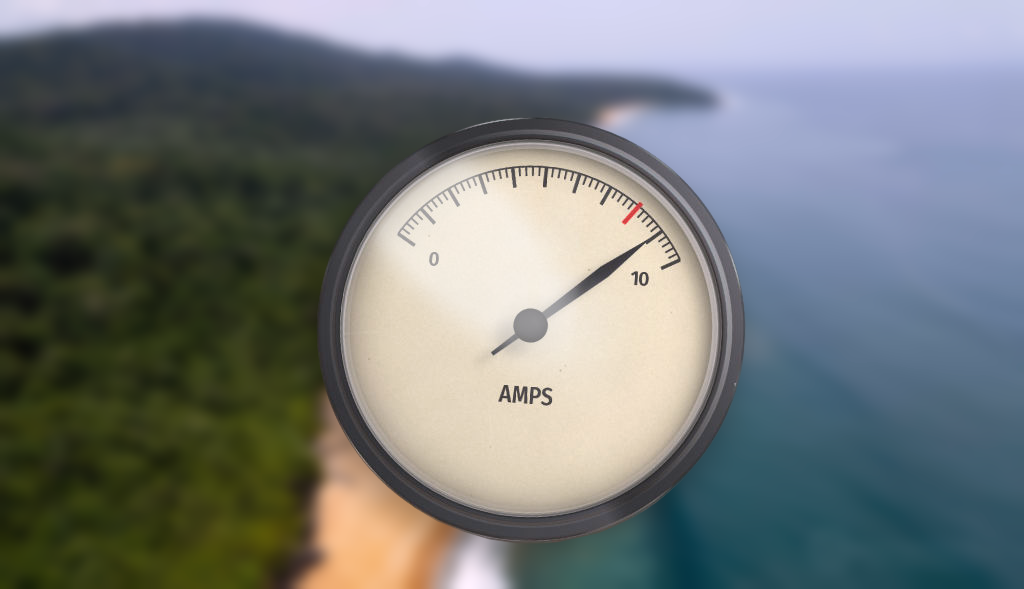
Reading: {"value": 9, "unit": "A"}
